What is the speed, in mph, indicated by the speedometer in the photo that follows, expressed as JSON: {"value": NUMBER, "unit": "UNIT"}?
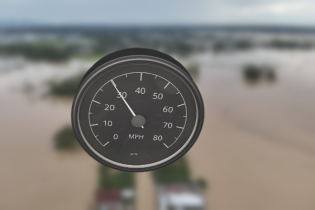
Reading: {"value": 30, "unit": "mph"}
